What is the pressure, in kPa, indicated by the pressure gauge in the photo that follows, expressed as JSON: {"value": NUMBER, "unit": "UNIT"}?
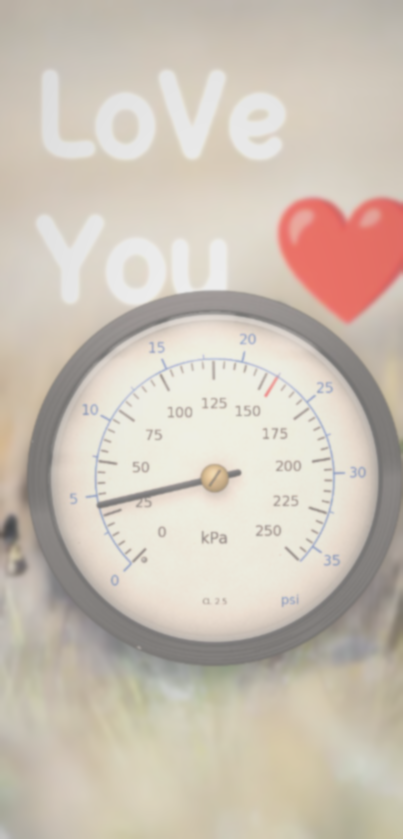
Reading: {"value": 30, "unit": "kPa"}
